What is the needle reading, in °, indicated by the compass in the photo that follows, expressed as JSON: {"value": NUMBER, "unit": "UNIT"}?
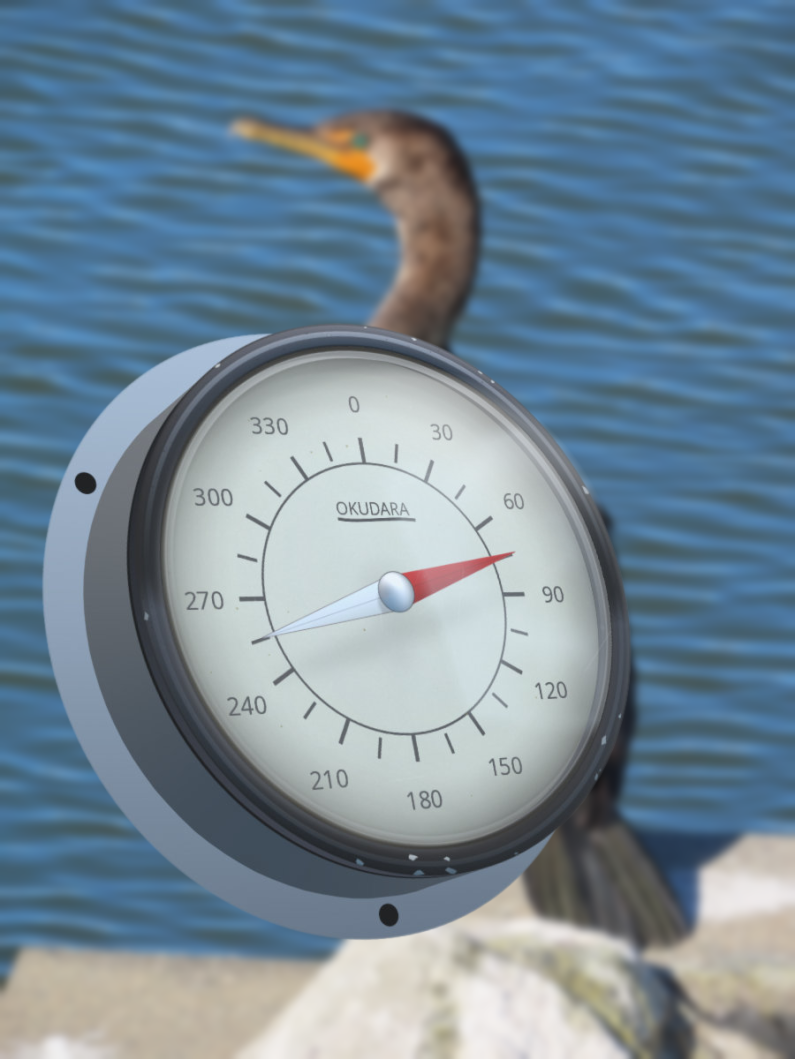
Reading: {"value": 75, "unit": "°"}
